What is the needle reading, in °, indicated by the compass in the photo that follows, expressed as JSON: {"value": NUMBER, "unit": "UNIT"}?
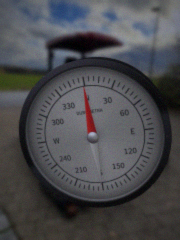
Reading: {"value": 0, "unit": "°"}
